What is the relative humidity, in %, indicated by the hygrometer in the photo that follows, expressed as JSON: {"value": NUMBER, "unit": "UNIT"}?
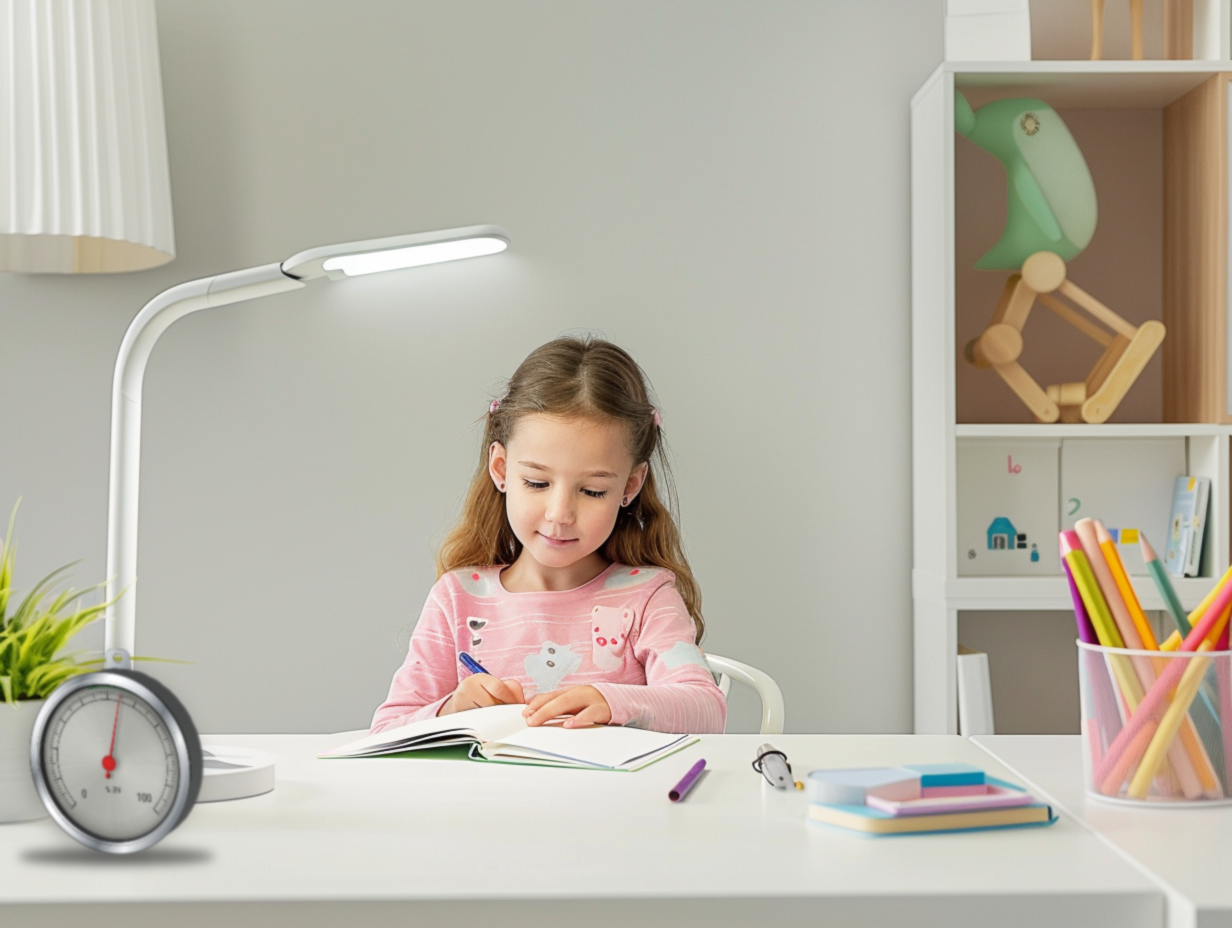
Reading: {"value": 55, "unit": "%"}
